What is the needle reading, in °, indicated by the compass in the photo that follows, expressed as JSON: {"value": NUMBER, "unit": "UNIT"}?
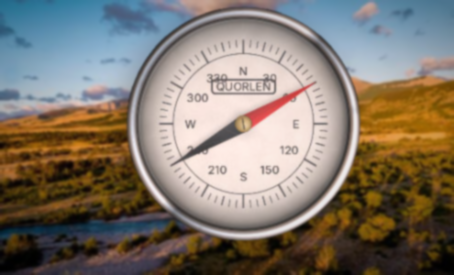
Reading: {"value": 60, "unit": "°"}
